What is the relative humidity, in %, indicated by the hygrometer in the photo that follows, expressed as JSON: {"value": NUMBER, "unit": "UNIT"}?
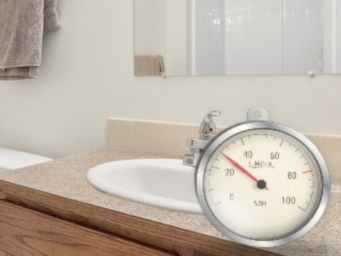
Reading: {"value": 28, "unit": "%"}
